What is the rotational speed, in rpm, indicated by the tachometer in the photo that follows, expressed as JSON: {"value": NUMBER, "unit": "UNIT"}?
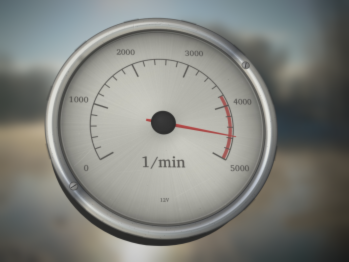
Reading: {"value": 4600, "unit": "rpm"}
